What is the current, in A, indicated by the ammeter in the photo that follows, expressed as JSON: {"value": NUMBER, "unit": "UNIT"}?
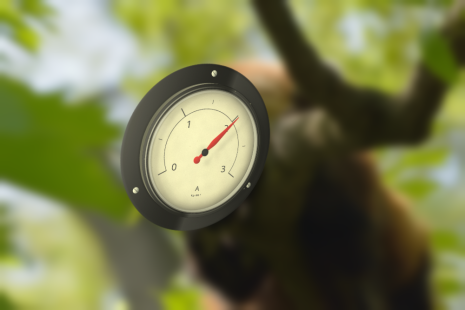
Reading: {"value": 2, "unit": "A"}
